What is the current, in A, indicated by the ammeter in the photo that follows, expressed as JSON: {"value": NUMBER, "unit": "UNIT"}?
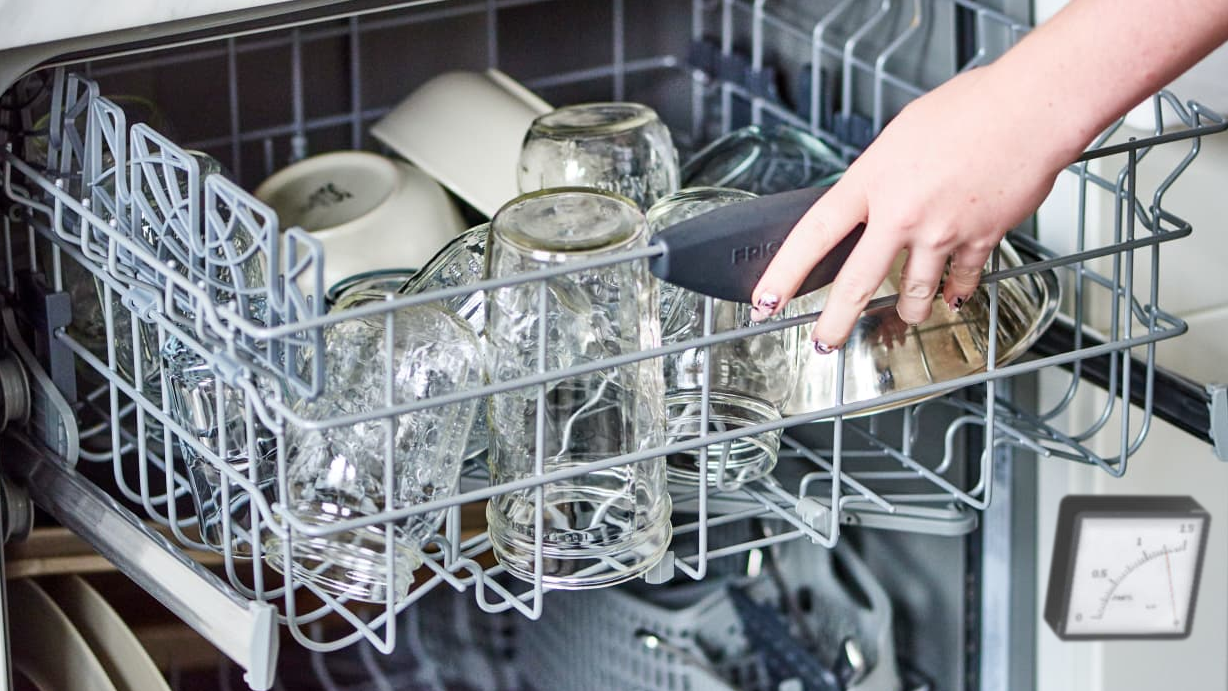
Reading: {"value": 1.25, "unit": "A"}
